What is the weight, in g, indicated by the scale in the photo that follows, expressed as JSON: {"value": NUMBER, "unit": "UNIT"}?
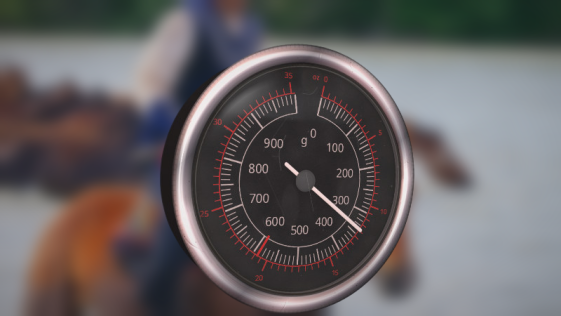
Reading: {"value": 340, "unit": "g"}
